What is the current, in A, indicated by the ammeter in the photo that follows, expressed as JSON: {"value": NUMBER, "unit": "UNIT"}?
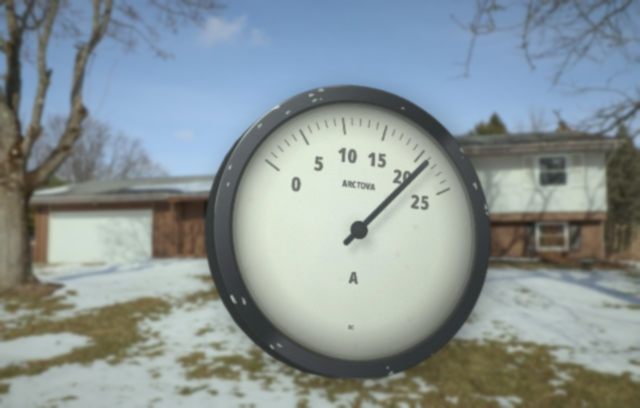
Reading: {"value": 21, "unit": "A"}
